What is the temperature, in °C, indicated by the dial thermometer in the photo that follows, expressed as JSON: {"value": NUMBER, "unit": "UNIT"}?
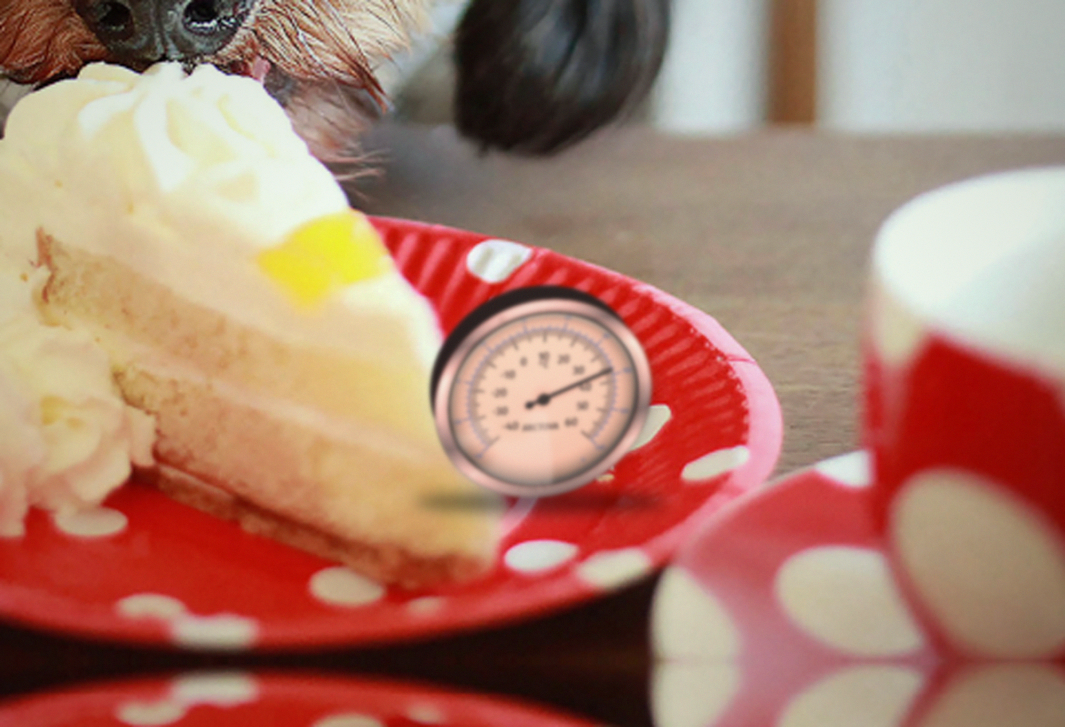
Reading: {"value": 35, "unit": "°C"}
